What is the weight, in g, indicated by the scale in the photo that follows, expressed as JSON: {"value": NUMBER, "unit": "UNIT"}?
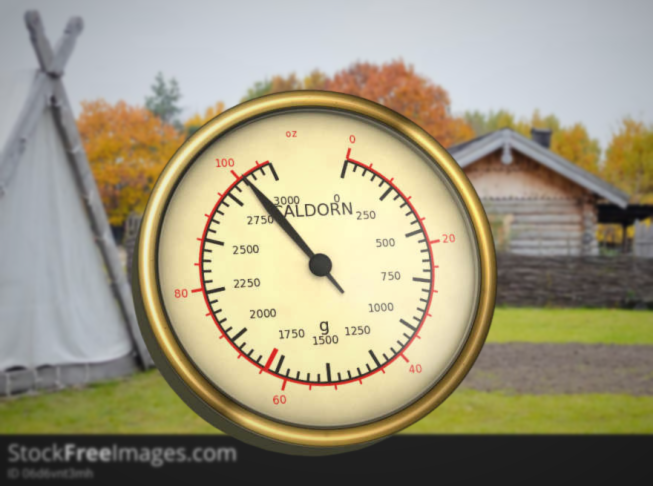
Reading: {"value": 2850, "unit": "g"}
